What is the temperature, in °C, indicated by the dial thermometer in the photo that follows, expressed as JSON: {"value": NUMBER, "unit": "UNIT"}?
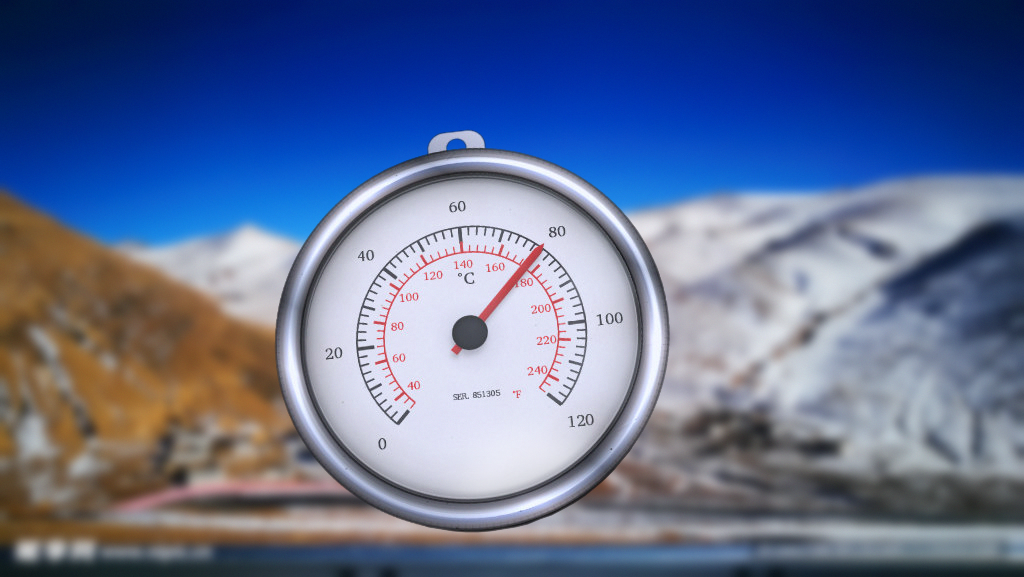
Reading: {"value": 80, "unit": "°C"}
